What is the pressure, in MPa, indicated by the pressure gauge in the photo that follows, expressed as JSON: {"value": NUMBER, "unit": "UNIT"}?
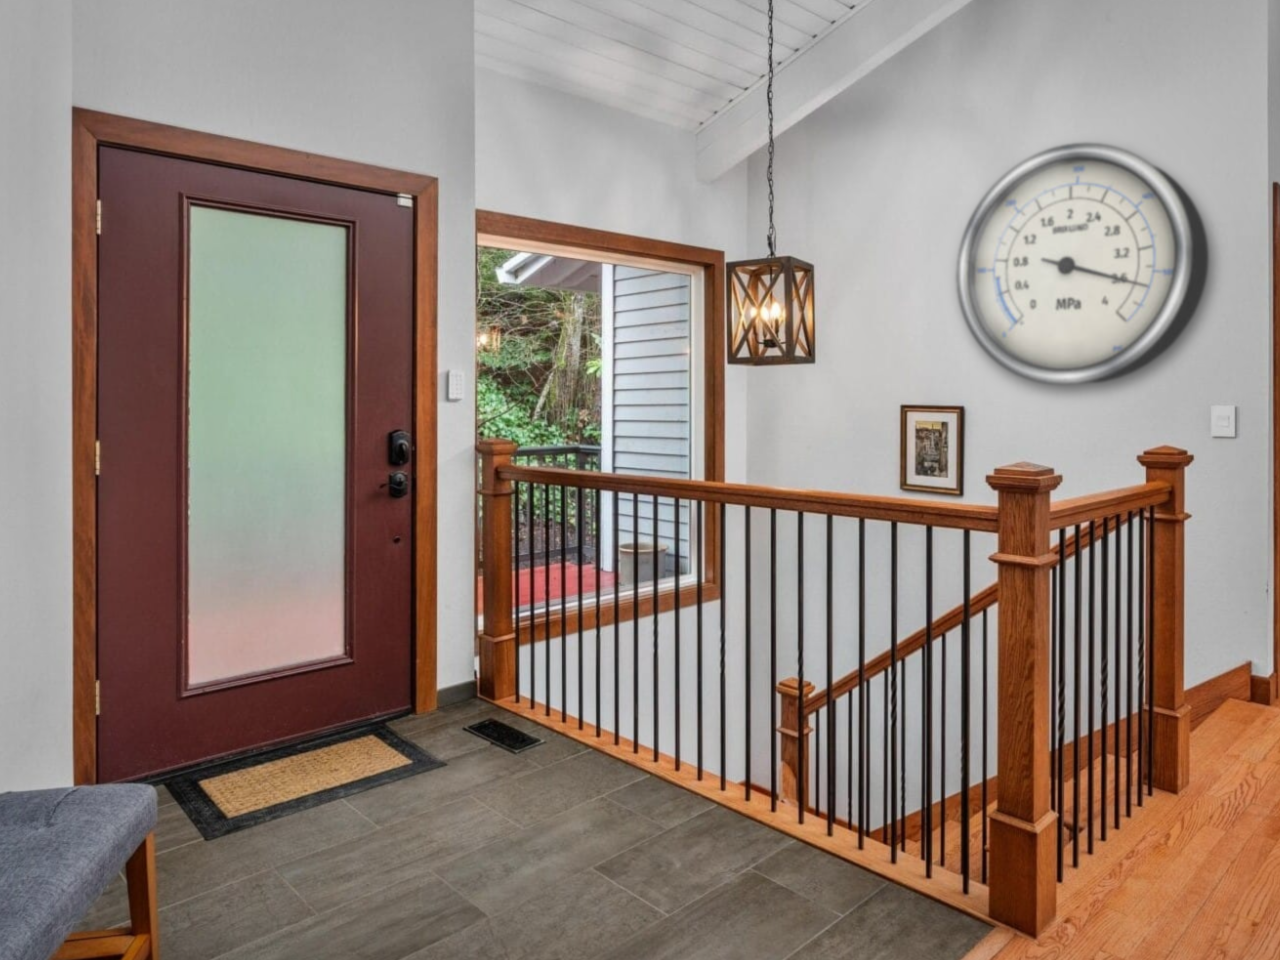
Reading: {"value": 3.6, "unit": "MPa"}
